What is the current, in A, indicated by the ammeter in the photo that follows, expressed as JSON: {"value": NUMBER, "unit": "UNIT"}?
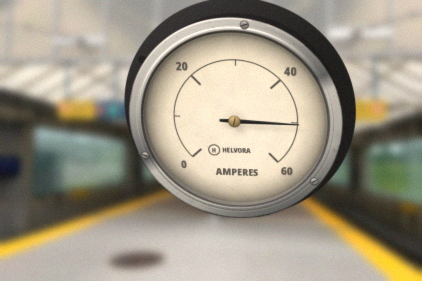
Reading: {"value": 50, "unit": "A"}
